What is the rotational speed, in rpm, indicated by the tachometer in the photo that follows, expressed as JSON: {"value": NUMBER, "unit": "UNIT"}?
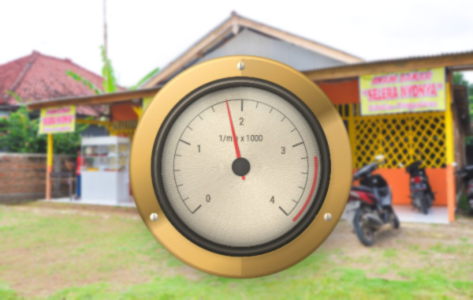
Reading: {"value": 1800, "unit": "rpm"}
